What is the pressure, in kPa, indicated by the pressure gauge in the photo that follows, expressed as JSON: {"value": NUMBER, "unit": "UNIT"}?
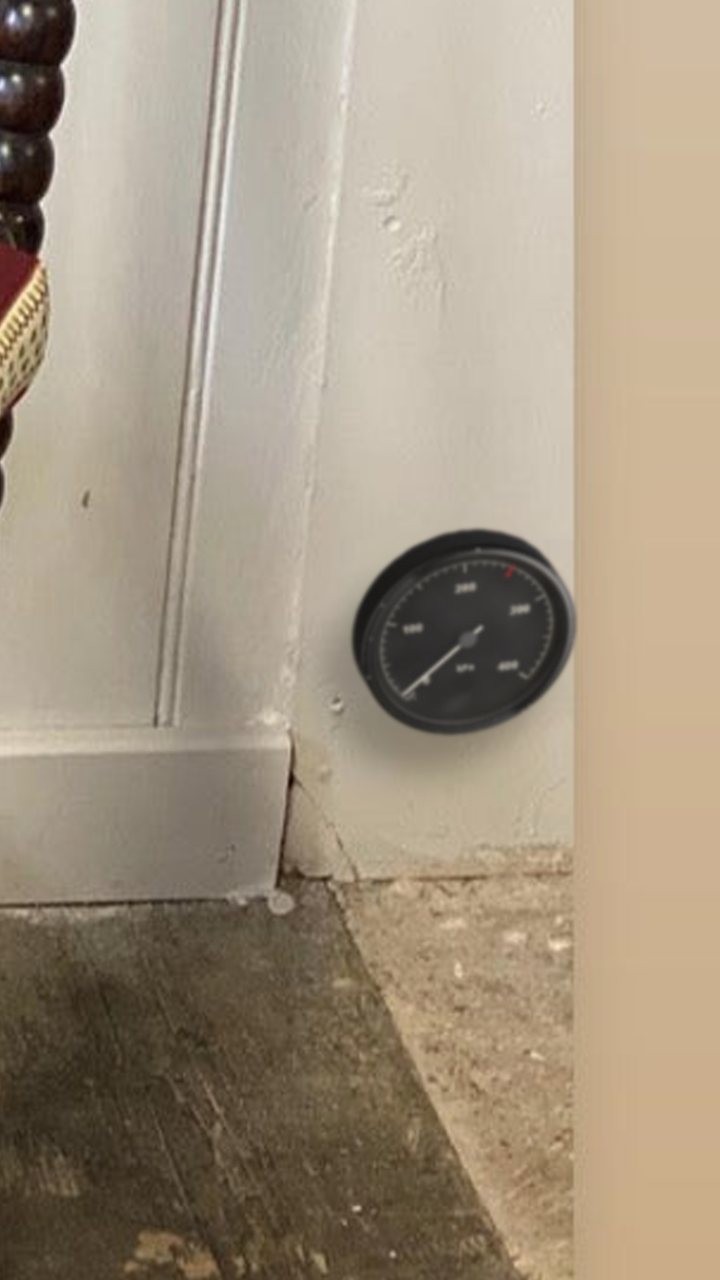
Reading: {"value": 10, "unit": "kPa"}
